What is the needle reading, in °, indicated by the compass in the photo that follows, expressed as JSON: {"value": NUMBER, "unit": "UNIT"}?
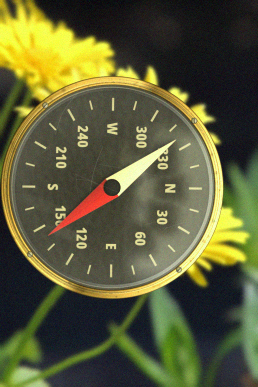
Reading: {"value": 142.5, "unit": "°"}
